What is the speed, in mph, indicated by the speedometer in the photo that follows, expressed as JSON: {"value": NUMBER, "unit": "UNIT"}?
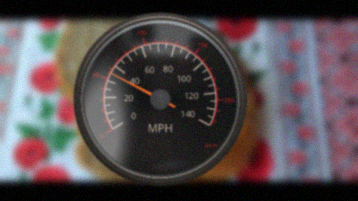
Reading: {"value": 35, "unit": "mph"}
